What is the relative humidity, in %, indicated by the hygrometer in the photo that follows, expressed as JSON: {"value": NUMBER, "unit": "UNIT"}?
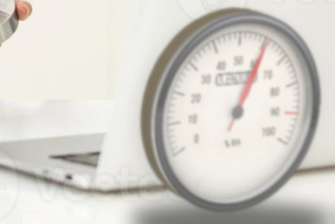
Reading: {"value": 60, "unit": "%"}
